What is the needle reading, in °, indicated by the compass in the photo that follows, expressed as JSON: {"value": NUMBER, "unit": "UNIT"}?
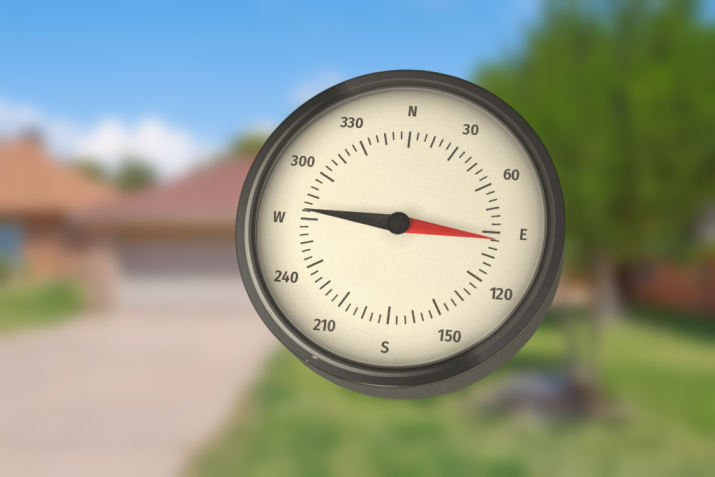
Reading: {"value": 95, "unit": "°"}
